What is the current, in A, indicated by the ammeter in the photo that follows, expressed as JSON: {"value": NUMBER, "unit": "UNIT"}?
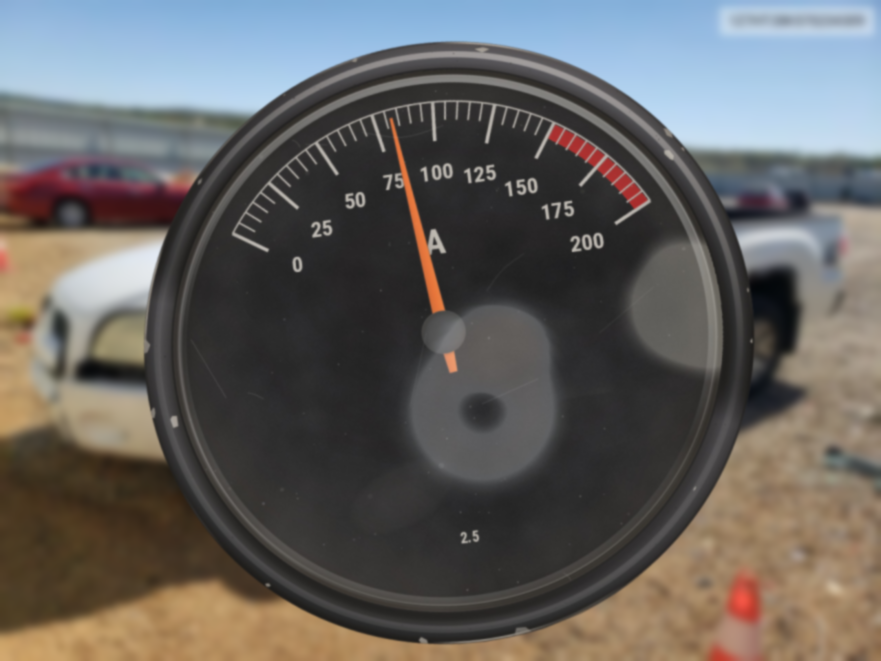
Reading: {"value": 82.5, "unit": "A"}
